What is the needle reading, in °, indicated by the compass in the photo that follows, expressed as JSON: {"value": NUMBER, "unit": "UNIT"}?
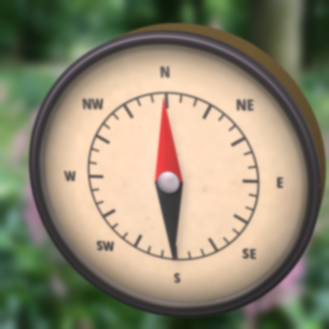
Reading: {"value": 0, "unit": "°"}
